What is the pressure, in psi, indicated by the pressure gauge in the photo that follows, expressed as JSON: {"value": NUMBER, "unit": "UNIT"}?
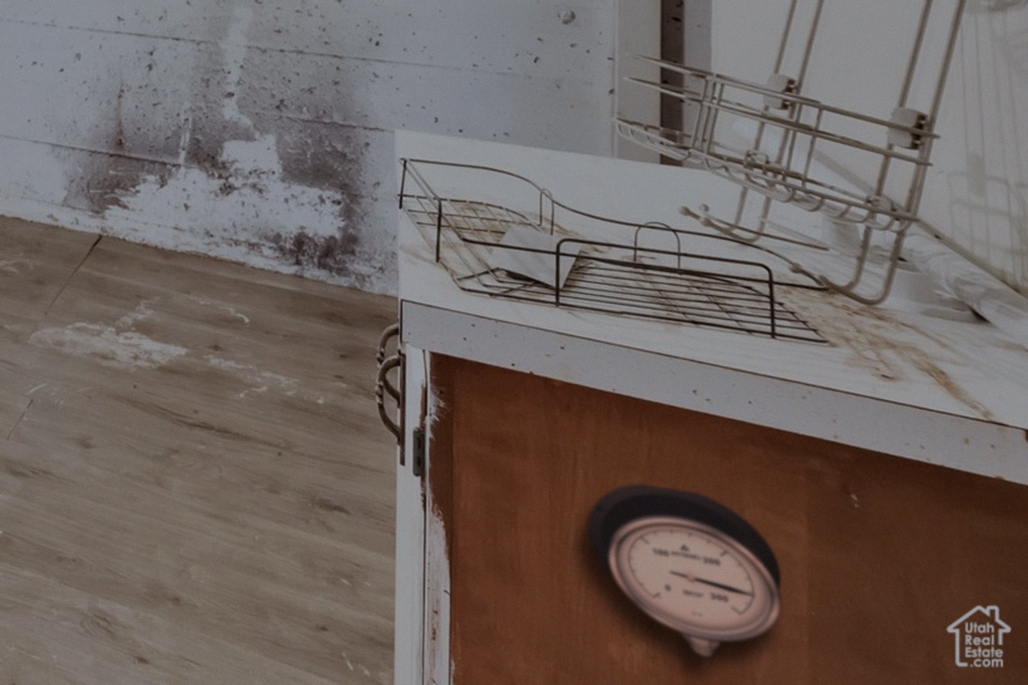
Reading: {"value": 260, "unit": "psi"}
